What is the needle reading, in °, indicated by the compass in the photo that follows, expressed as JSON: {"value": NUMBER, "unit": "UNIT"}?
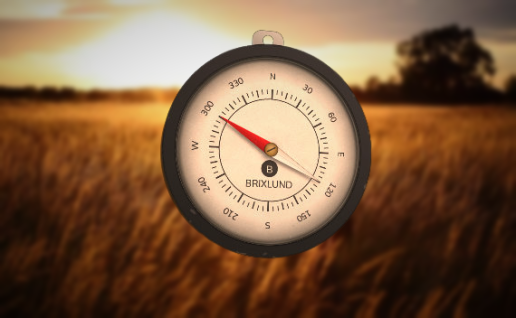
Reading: {"value": 300, "unit": "°"}
